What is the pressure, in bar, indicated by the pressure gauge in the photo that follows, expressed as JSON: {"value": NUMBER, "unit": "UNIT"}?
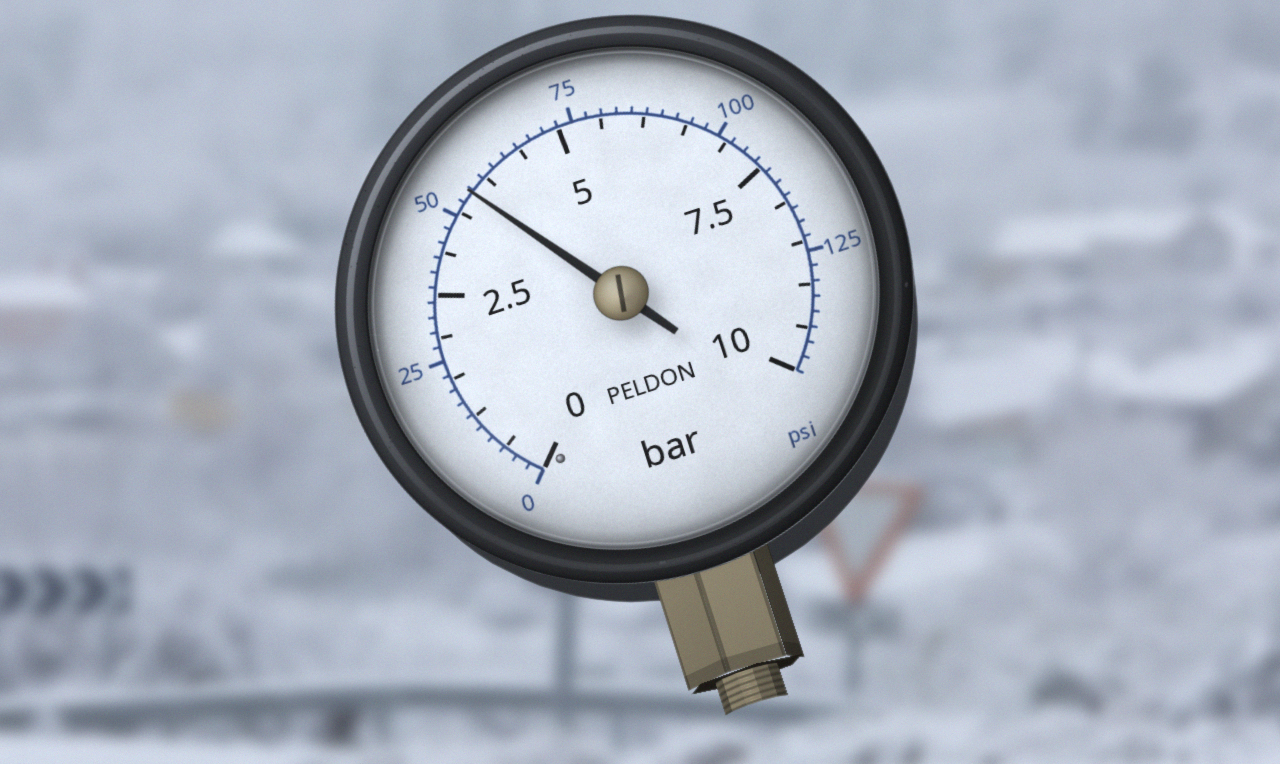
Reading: {"value": 3.75, "unit": "bar"}
